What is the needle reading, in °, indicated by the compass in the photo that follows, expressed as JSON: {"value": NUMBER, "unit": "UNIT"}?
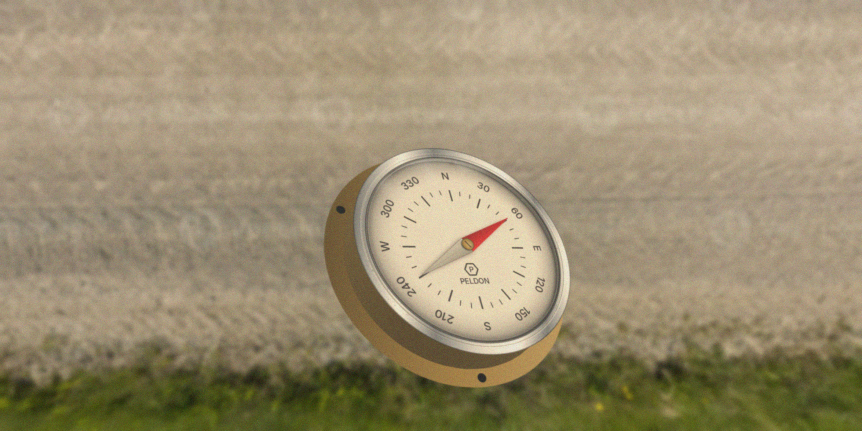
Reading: {"value": 60, "unit": "°"}
